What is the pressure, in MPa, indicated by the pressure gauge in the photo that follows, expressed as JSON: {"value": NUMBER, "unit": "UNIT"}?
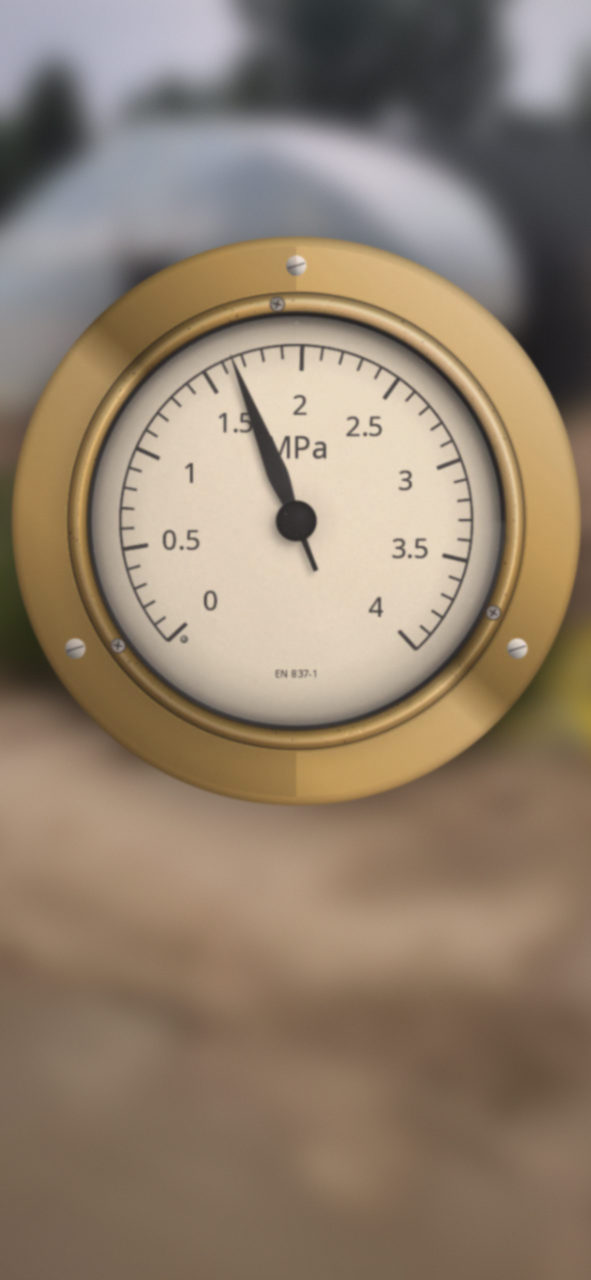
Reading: {"value": 1.65, "unit": "MPa"}
